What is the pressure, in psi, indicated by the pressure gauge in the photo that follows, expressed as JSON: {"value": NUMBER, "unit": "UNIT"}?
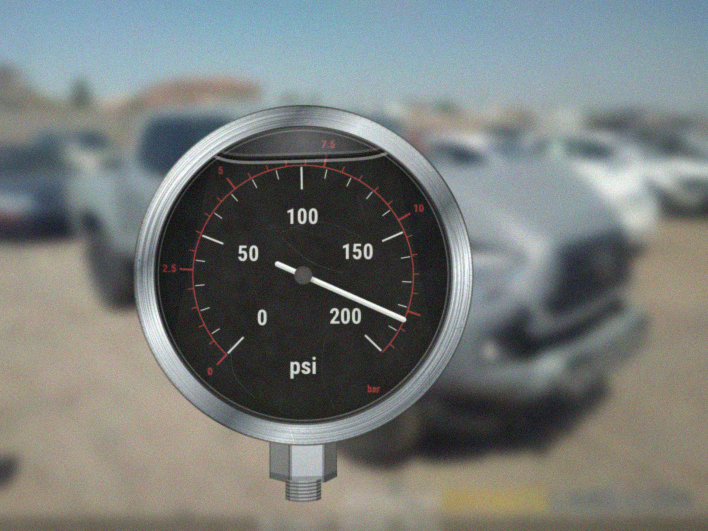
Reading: {"value": 185, "unit": "psi"}
